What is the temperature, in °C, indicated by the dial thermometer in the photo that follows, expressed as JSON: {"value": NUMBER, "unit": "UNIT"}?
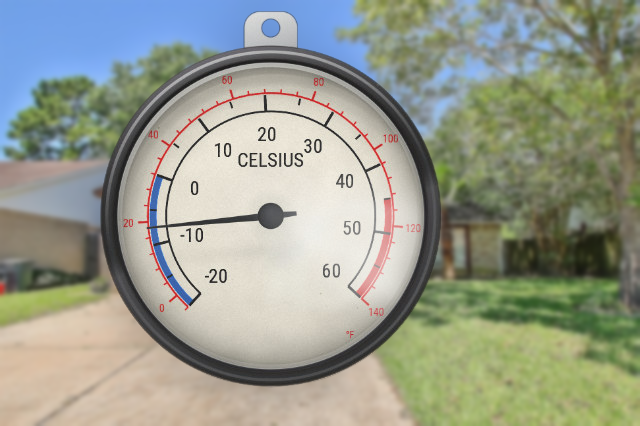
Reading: {"value": -7.5, "unit": "°C"}
